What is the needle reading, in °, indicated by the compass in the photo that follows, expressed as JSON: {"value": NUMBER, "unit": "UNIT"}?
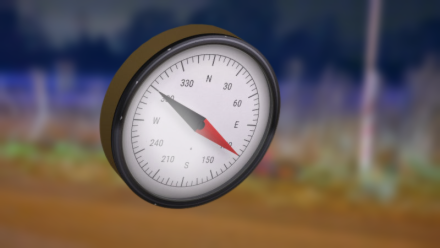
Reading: {"value": 120, "unit": "°"}
